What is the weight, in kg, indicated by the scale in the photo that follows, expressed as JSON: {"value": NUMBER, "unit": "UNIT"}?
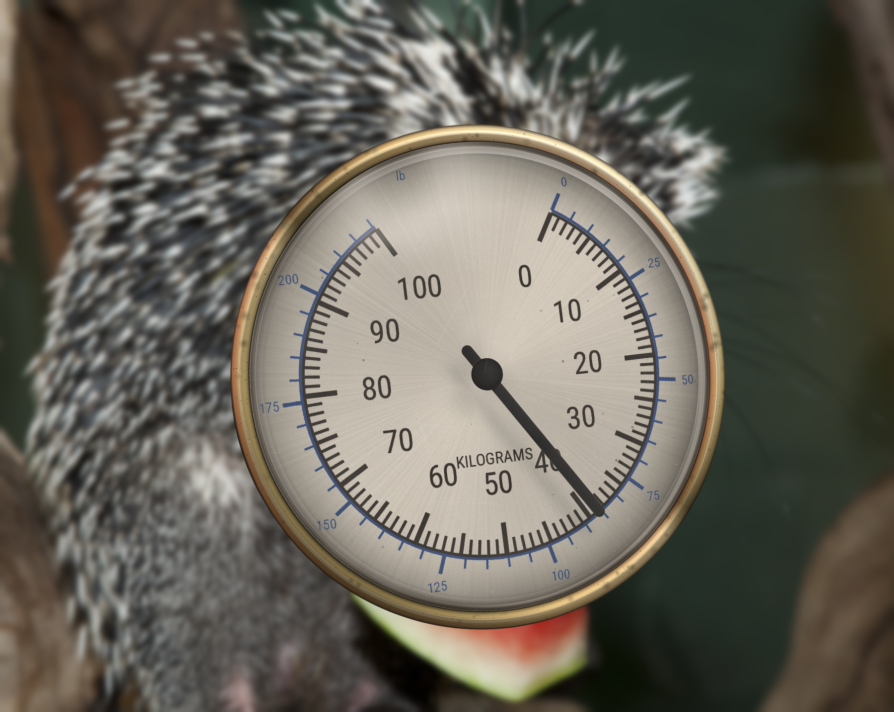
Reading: {"value": 39, "unit": "kg"}
